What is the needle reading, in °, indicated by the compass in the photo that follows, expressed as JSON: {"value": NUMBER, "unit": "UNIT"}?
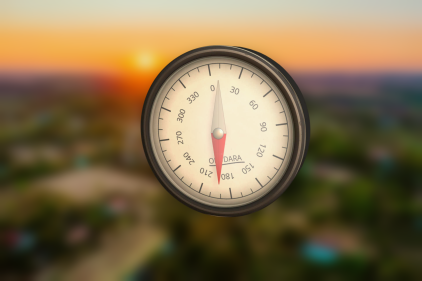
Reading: {"value": 190, "unit": "°"}
